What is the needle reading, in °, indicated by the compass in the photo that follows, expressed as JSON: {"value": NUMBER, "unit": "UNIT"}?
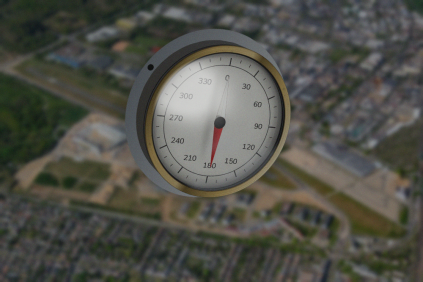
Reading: {"value": 180, "unit": "°"}
